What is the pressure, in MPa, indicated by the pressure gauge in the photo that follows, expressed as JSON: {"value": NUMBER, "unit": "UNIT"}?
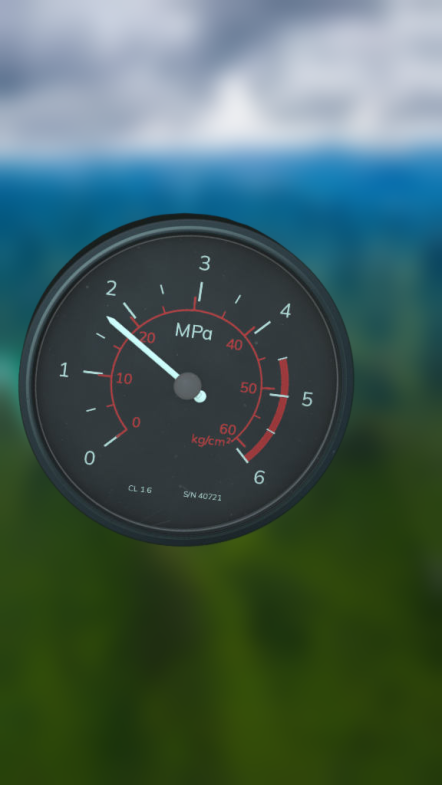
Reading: {"value": 1.75, "unit": "MPa"}
